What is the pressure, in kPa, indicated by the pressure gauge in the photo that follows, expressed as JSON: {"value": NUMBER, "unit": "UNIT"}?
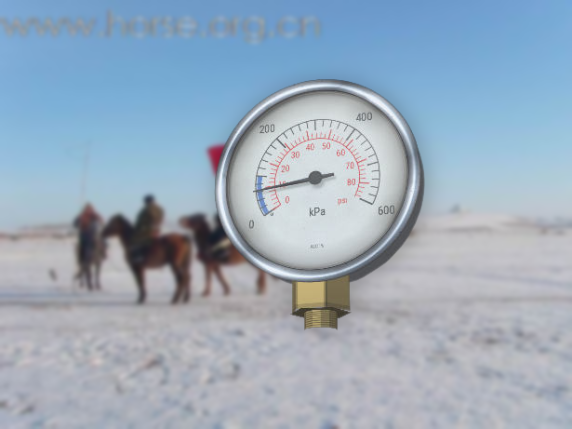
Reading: {"value": 60, "unit": "kPa"}
